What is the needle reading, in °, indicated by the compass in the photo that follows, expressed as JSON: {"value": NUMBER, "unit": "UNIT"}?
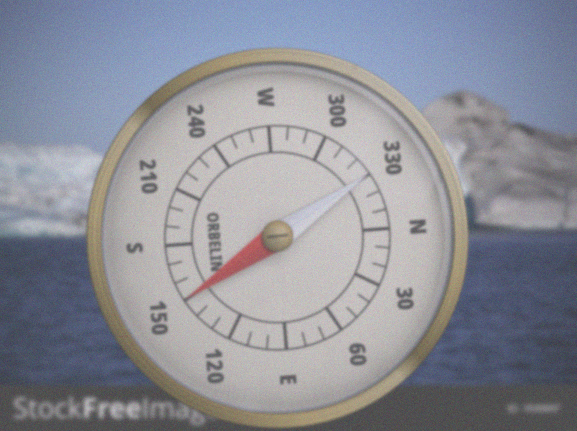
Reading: {"value": 150, "unit": "°"}
